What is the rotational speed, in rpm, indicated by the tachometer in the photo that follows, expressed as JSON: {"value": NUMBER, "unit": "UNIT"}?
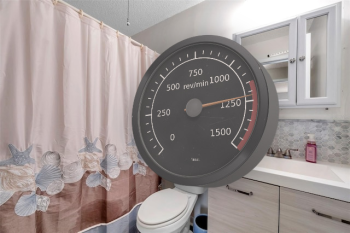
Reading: {"value": 1225, "unit": "rpm"}
